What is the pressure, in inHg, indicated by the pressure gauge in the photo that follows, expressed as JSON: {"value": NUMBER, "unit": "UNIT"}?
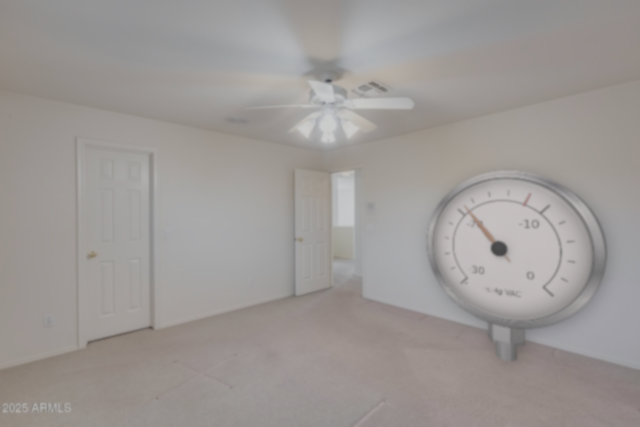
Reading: {"value": -19, "unit": "inHg"}
